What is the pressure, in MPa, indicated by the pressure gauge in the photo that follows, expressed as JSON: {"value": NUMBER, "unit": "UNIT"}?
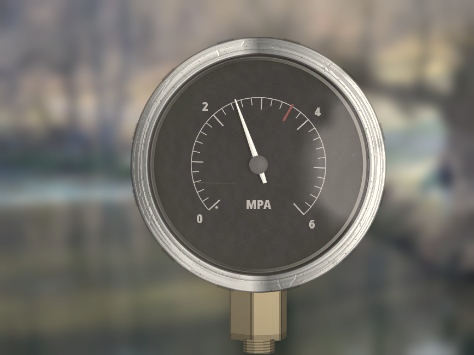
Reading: {"value": 2.5, "unit": "MPa"}
